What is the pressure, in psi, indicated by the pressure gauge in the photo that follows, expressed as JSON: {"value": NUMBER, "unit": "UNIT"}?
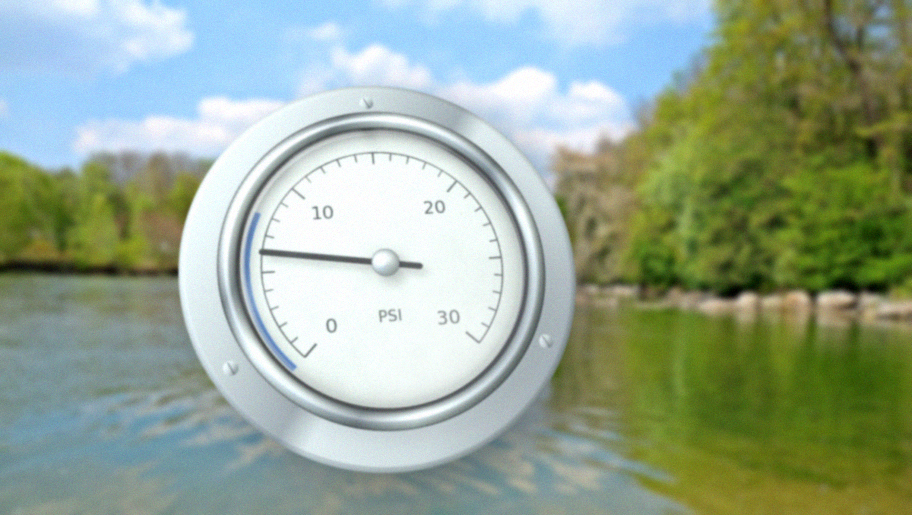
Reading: {"value": 6, "unit": "psi"}
